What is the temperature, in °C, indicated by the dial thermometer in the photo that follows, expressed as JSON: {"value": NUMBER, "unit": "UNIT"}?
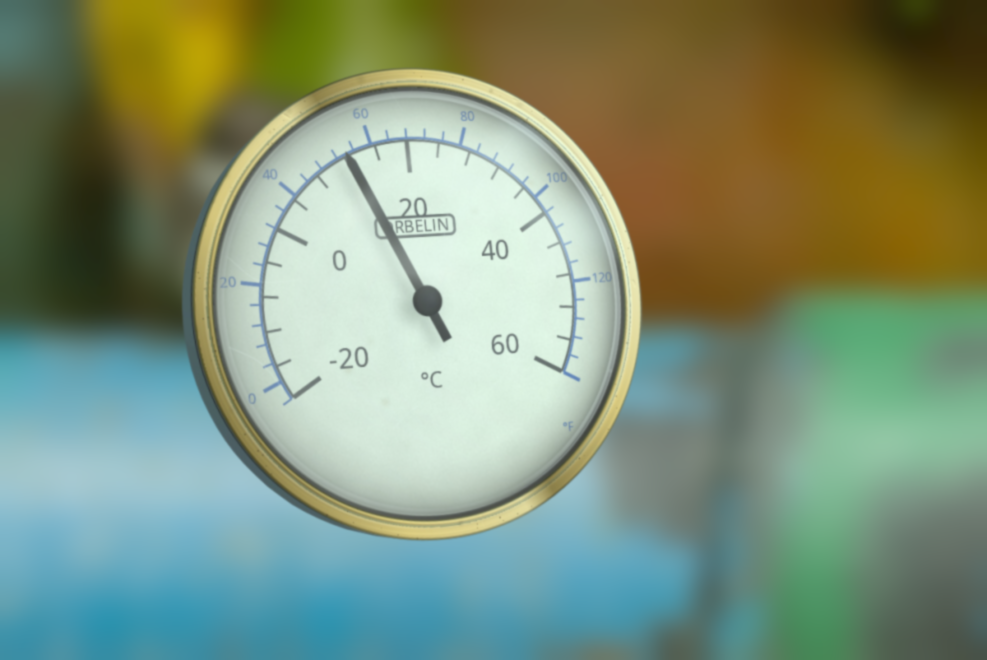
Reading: {"value": 12, "unit": "°C"}
